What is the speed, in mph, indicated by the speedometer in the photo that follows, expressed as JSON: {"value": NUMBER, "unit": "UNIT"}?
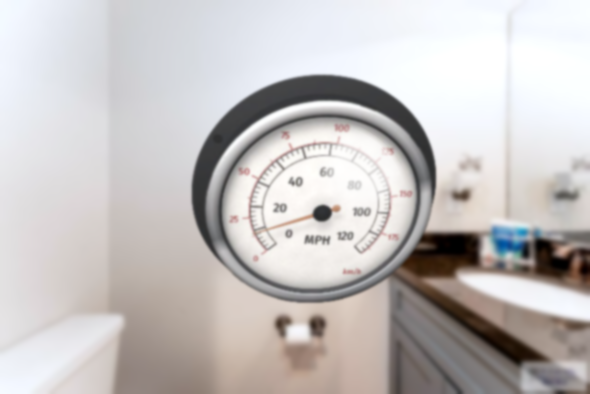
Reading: {"value": 10, "unit": "mph"}
